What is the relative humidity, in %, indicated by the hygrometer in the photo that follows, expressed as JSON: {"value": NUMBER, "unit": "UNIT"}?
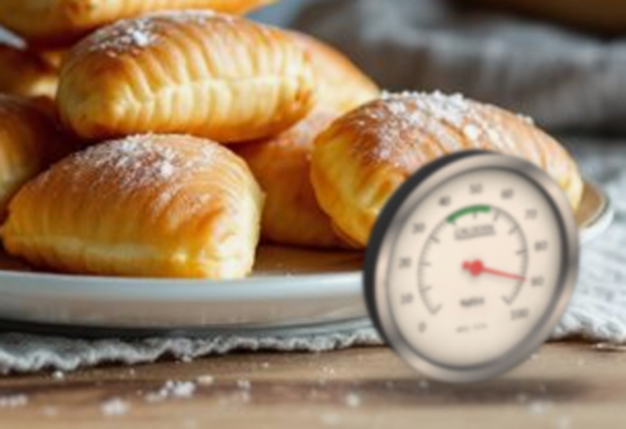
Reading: {"value": 90, "unit": "%"}
